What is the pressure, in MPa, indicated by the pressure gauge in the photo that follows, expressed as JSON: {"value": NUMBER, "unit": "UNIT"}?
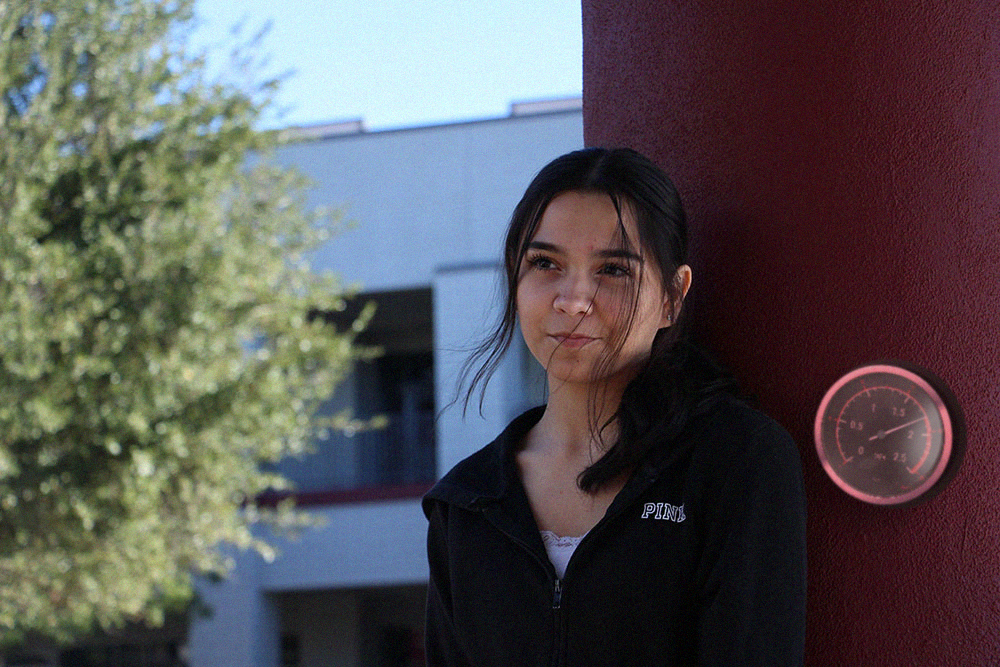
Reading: {"value": 1.8, "unit": "MPa"}
